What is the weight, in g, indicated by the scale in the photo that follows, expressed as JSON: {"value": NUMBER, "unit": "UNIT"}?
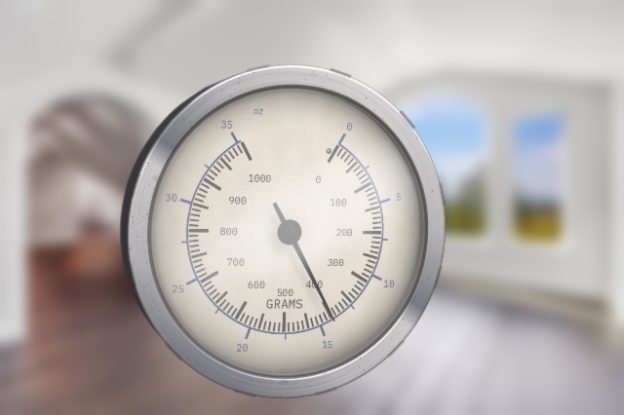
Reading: {"value": 400, "unit": "g"}
